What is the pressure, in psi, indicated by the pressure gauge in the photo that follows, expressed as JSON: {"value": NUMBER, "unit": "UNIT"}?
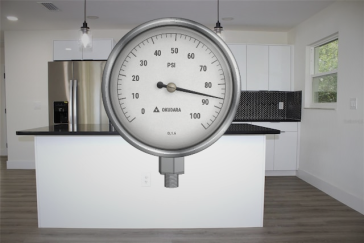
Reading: {"value": 86, "unit": "psi"}
